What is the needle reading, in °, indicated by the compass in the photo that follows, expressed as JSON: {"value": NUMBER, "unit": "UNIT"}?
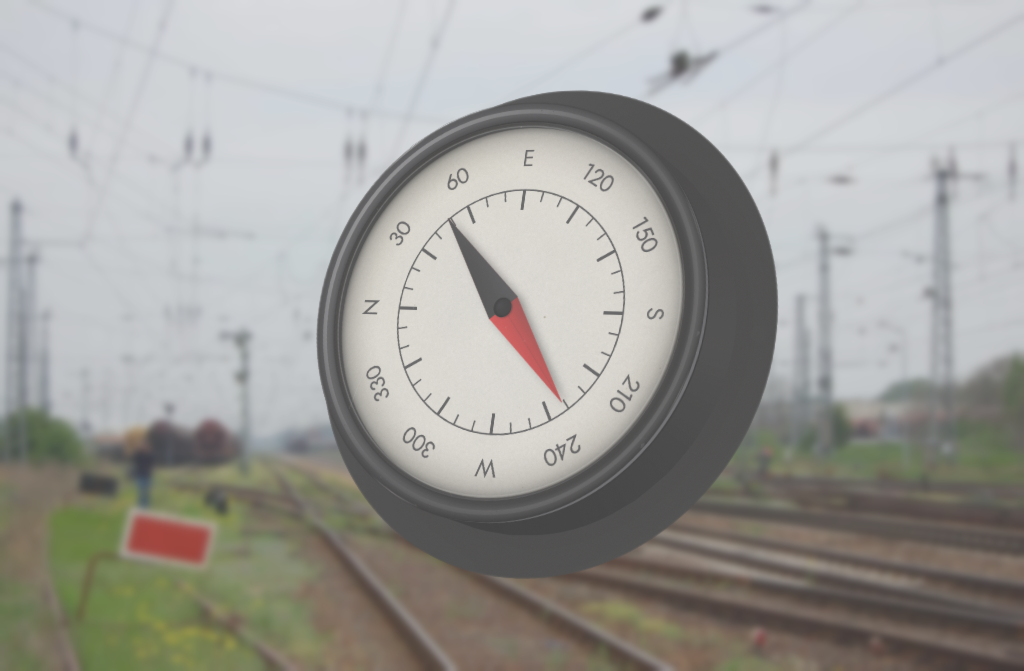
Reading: {"value": 230, "unit": "°"}
